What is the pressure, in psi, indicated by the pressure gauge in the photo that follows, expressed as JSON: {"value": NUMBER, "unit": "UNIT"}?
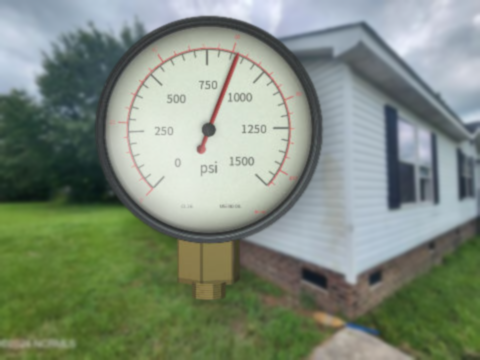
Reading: {"value": 875, "unit": "psi"}
